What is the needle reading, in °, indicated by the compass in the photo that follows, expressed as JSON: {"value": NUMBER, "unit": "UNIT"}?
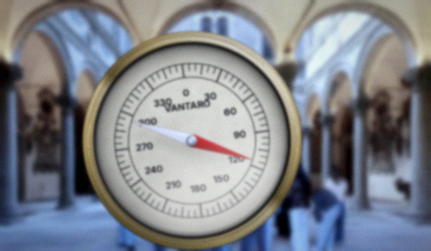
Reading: {"value": 115, "unit": "°"}
